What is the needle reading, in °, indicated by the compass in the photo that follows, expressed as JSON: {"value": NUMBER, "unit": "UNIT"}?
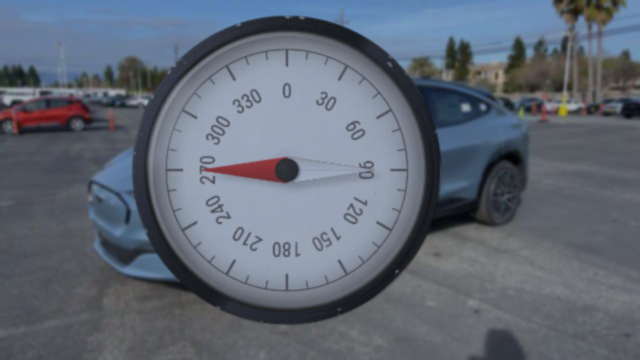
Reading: {"value": 270, "unit": "°"}
